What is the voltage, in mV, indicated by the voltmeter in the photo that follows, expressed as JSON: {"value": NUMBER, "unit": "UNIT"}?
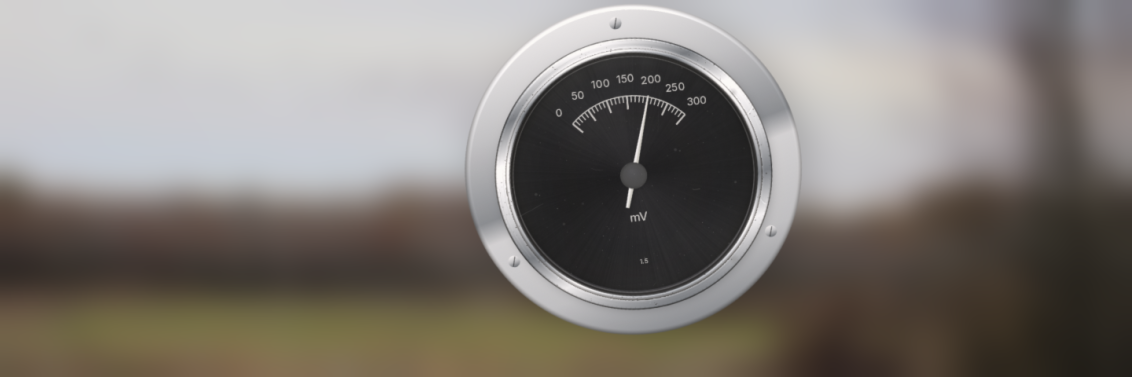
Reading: {"value": 200, "unit": "mV"}
